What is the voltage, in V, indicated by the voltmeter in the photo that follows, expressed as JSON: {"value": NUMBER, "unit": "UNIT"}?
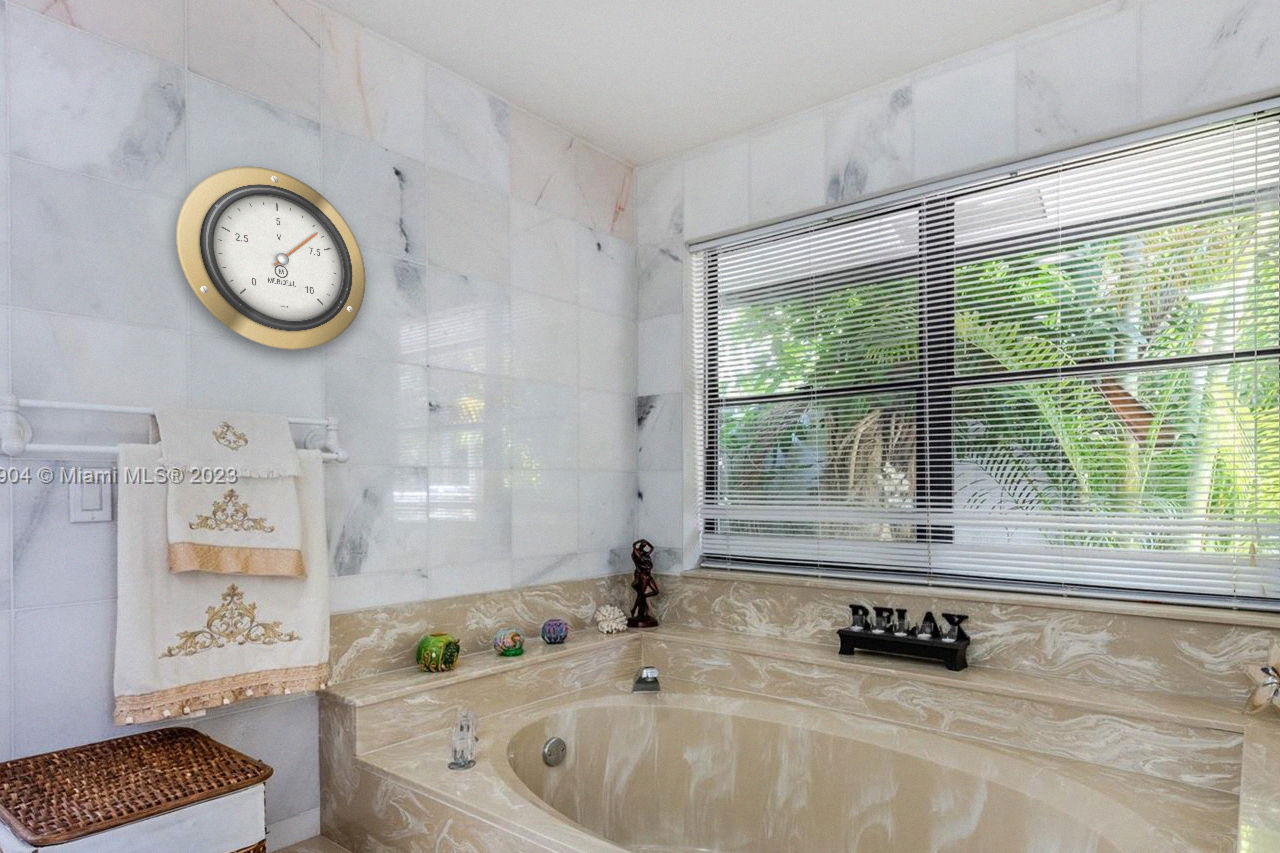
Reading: {"value": 6.75, "unit": "V"}
